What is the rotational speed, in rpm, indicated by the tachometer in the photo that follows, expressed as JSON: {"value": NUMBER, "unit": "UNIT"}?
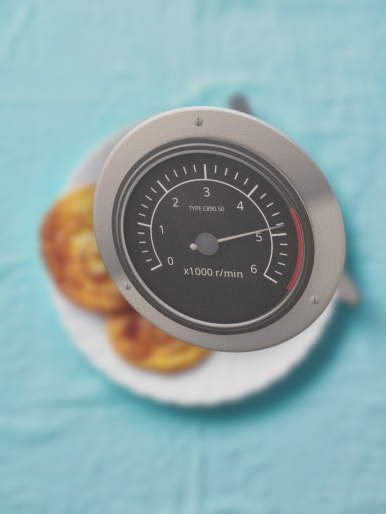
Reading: {"value": 4800, "unit": "rpm"}
